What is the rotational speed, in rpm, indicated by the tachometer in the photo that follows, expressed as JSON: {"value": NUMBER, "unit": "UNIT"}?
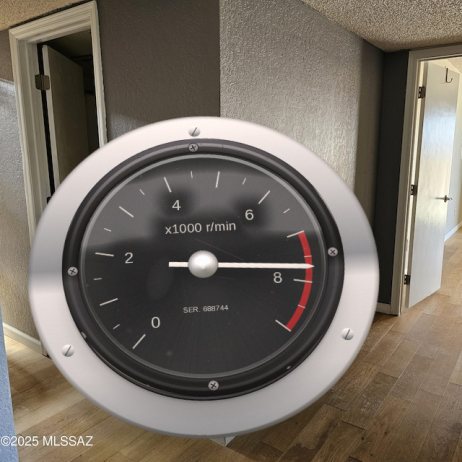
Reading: {"value": 7750, "unit": "rpm"}
